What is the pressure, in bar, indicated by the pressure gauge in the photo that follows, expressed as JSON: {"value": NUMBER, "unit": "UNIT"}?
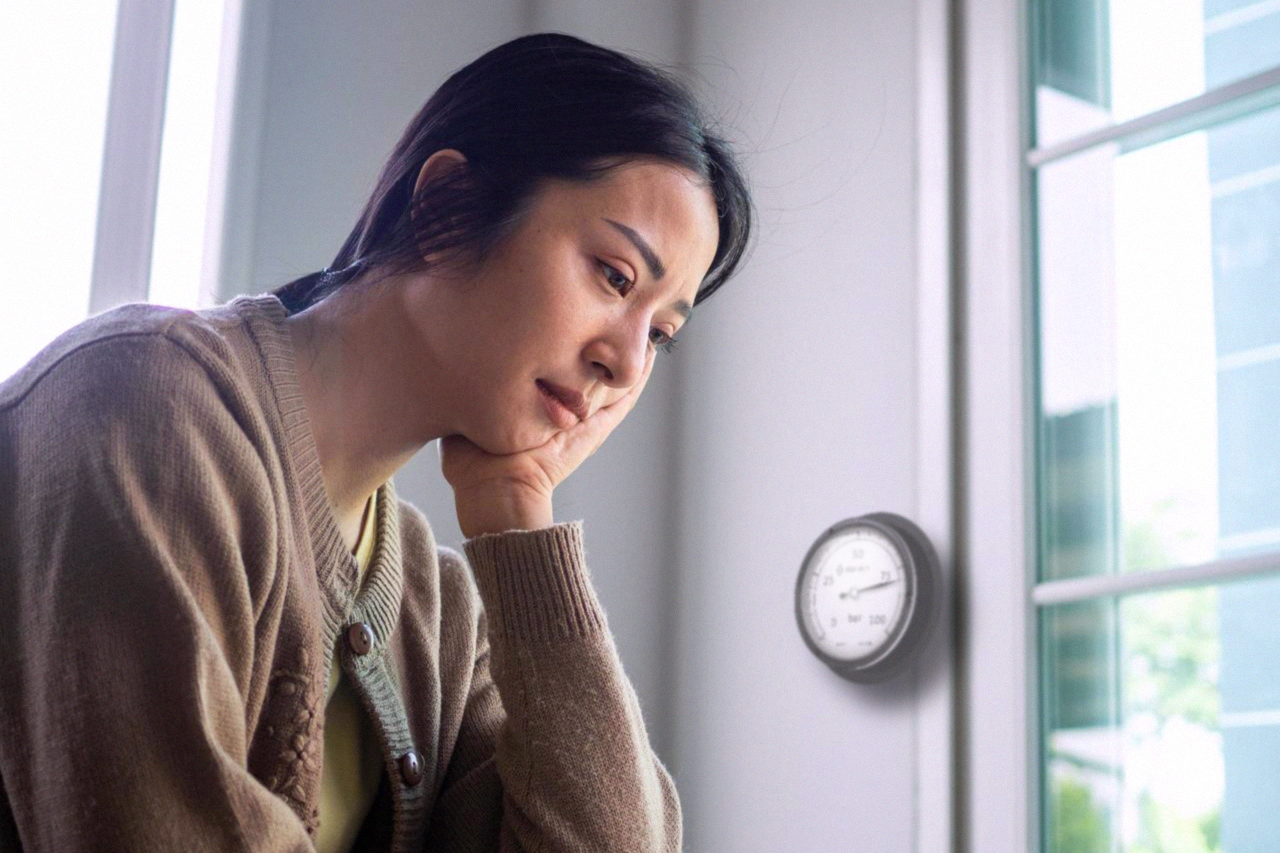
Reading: {"value": 80, "unit": "bar"}
